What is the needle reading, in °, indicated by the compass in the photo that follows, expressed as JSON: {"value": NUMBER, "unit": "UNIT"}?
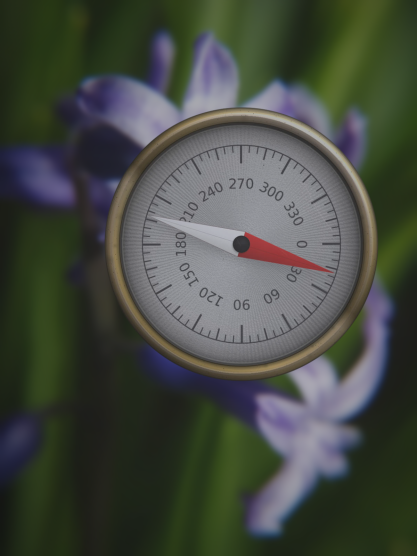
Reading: {"value": 17.5, "unit": "°"}
